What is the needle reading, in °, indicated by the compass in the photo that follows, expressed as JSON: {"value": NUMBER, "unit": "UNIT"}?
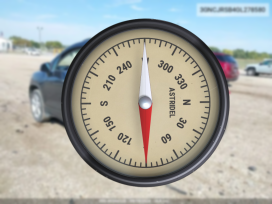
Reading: {"value": 90, "unit": "°"}
